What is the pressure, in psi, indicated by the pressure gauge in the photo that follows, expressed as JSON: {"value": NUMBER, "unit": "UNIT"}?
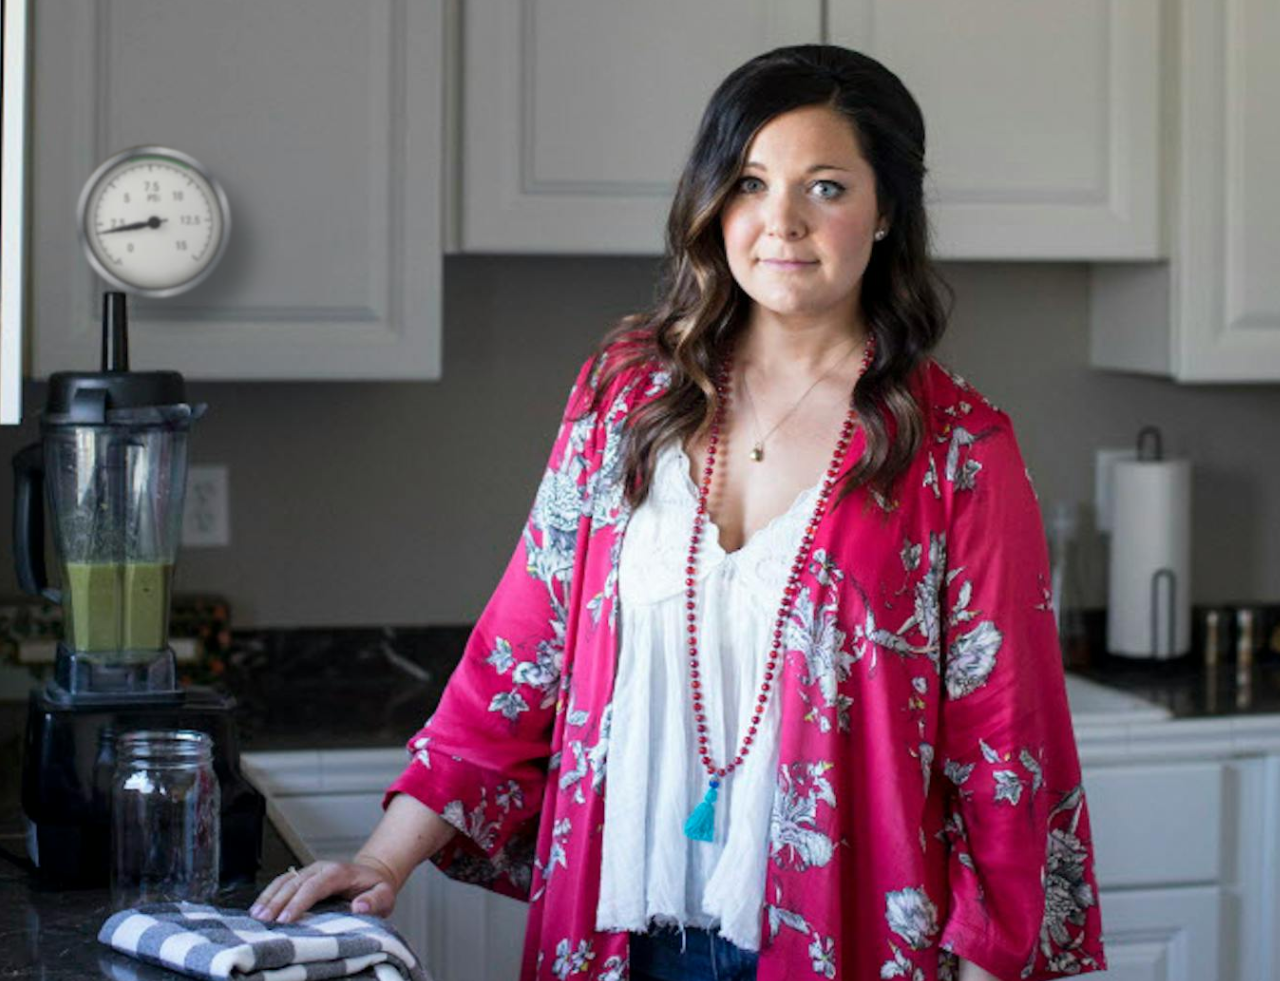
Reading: {"value": 2, "unit": "psi"}
